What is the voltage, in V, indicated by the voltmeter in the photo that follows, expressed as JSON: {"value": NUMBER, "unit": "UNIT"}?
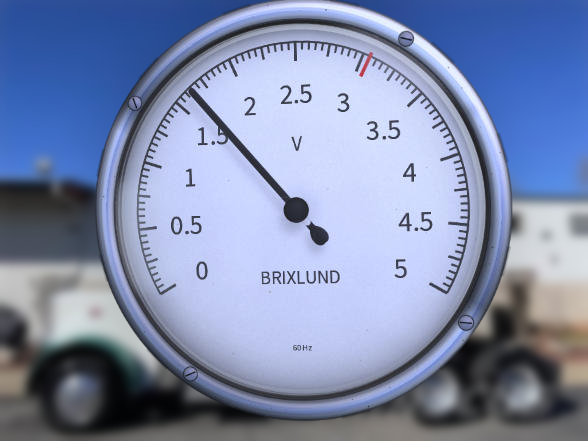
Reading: {"value": 1.65, "unit": "V"}
